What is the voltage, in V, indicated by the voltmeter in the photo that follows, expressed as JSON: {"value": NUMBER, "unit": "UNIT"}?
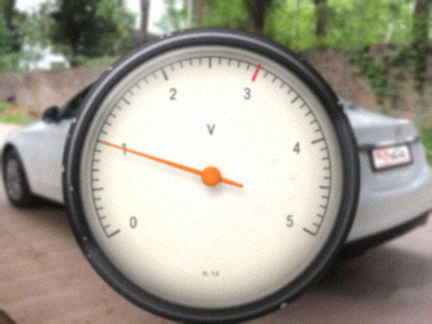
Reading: {"value": 1, "unit": "V"}
